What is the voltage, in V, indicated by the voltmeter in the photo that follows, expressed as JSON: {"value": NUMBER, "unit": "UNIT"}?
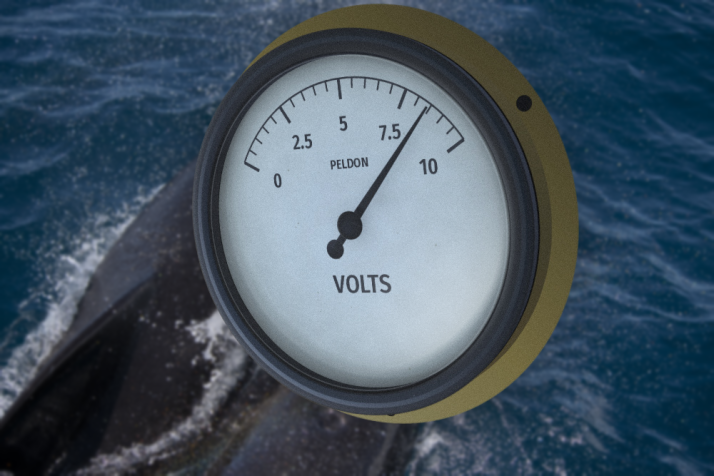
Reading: {"value": 8.5, "unit": "V"}
